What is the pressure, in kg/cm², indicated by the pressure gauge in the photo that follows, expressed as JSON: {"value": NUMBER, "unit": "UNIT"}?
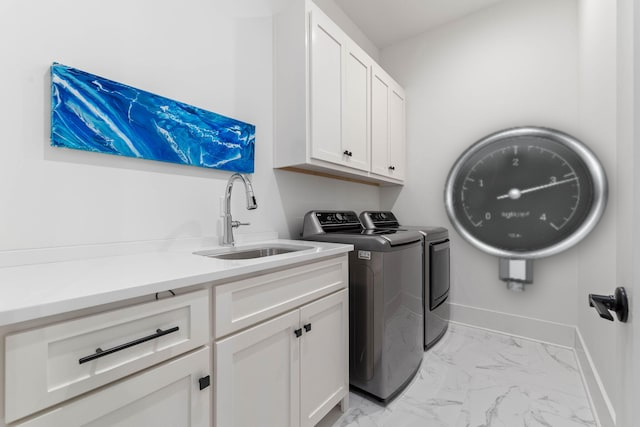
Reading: {"value": 3.1, "unit": "kg/cm²"}
